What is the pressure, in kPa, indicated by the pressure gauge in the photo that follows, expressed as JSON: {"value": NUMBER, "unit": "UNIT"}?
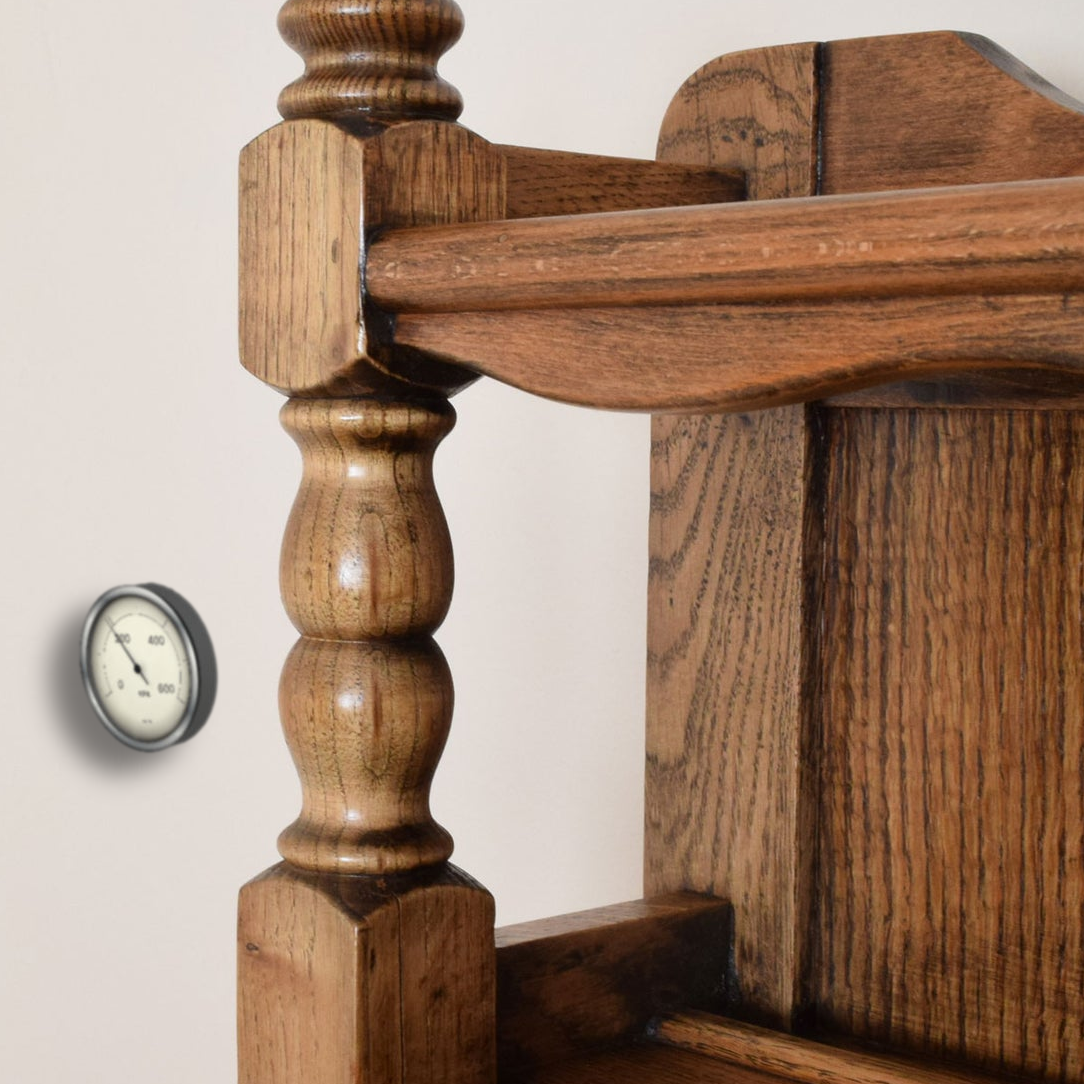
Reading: {"value": 200, "unit": "kPa"}
